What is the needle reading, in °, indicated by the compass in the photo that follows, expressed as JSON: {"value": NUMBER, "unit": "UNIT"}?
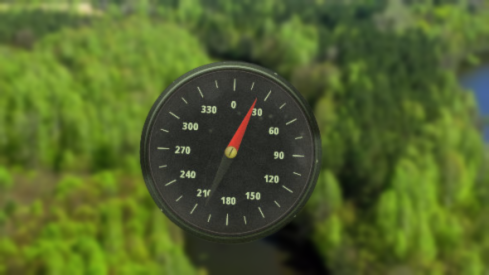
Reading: {"value": 22.5, "unit": "°"}
